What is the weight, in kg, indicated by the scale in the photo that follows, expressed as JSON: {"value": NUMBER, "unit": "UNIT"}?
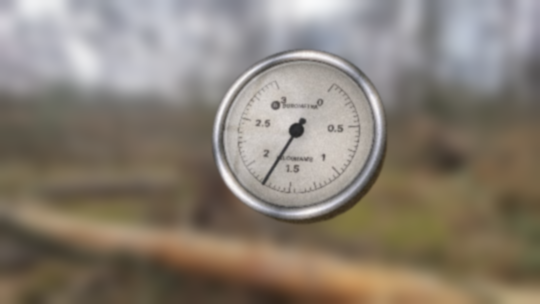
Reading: {"value": 1.75, "unit": "kg"}
